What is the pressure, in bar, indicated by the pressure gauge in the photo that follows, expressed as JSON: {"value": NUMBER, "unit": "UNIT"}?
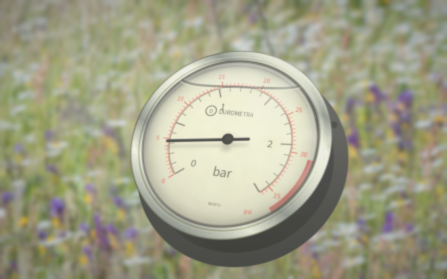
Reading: {"value": 0.3, "unit": "bar"}
